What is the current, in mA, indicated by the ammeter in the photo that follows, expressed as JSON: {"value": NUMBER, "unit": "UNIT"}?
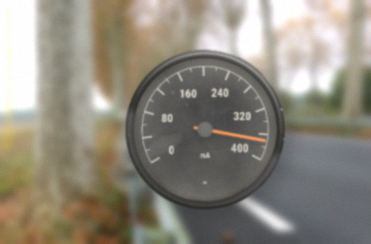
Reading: {"value": 370, "unit": "mA"}
